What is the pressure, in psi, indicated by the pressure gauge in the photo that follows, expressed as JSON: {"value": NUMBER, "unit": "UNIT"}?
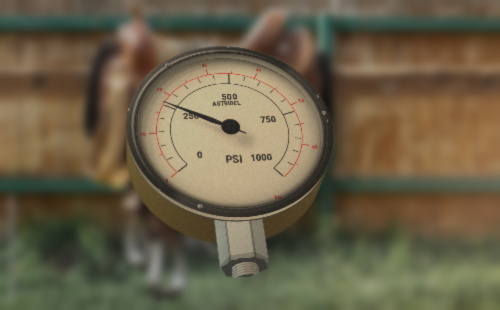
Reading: {"value": 250, "unit": "psi"}
